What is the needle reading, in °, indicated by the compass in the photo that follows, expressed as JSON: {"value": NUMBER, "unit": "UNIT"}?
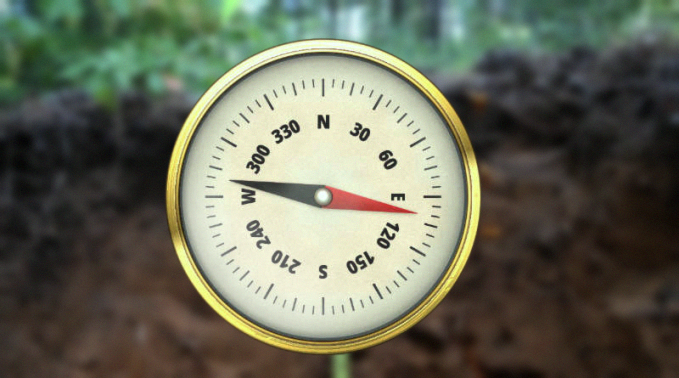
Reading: {"value": 100, "unit": "°"}
